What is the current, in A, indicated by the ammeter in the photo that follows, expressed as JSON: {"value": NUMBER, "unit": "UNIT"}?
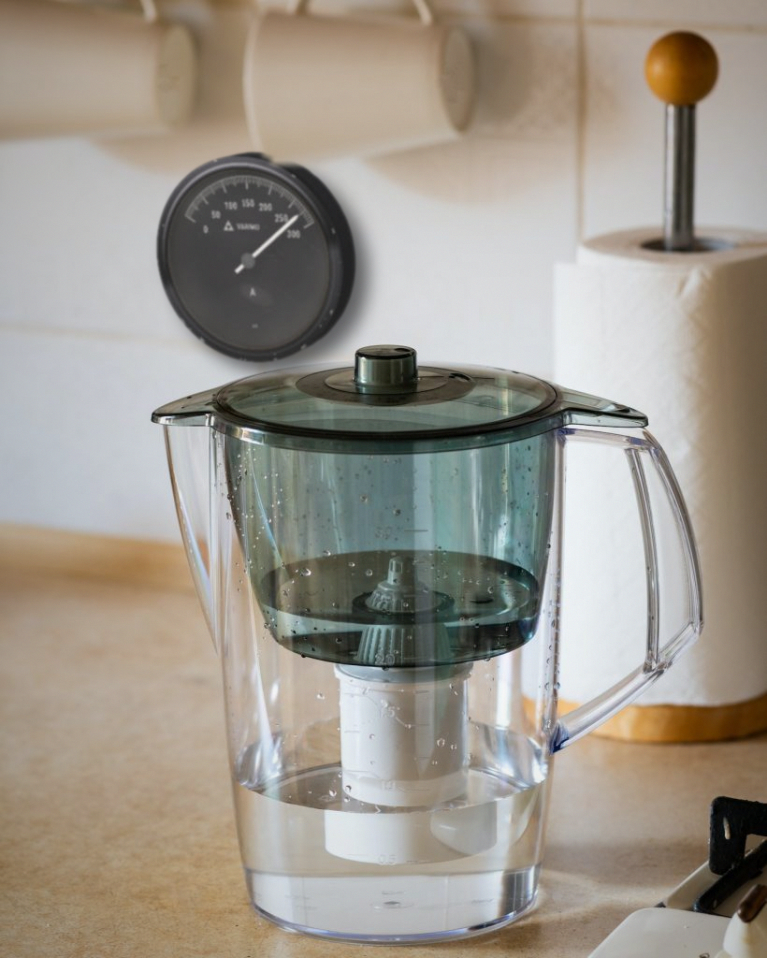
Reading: {"value": 275, "unit": "A"}
